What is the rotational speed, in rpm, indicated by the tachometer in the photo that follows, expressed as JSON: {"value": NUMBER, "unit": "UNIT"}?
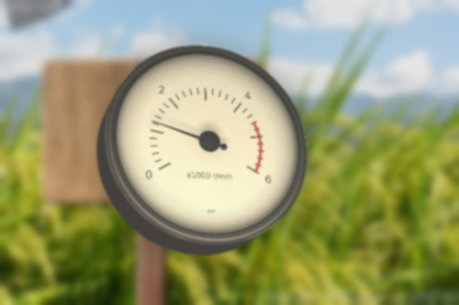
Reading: {"value": 1200, "unit": "rpm"}
